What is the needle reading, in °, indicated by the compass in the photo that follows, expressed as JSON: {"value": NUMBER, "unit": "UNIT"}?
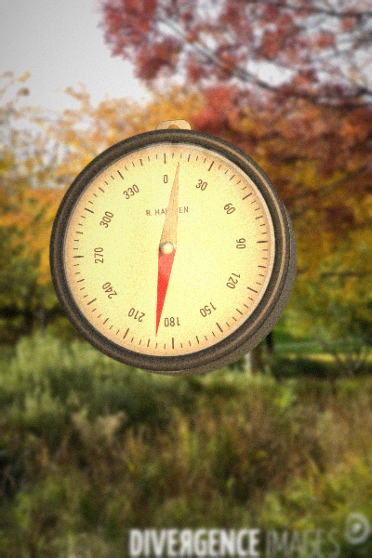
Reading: {"value": 190, "unit": "°"}
